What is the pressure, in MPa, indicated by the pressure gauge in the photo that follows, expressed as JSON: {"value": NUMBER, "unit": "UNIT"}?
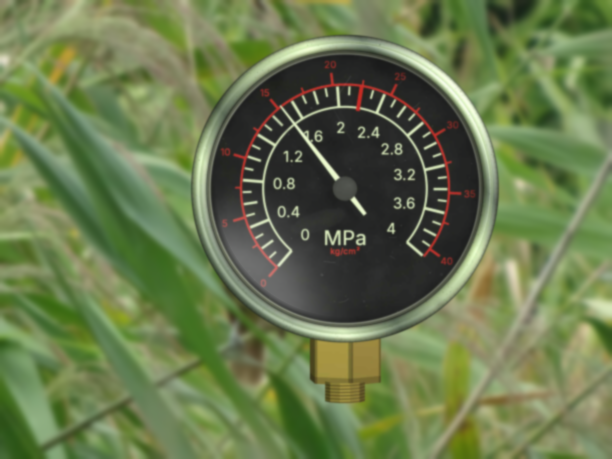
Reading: {"value": 1.5, "unit": "MPa"}
